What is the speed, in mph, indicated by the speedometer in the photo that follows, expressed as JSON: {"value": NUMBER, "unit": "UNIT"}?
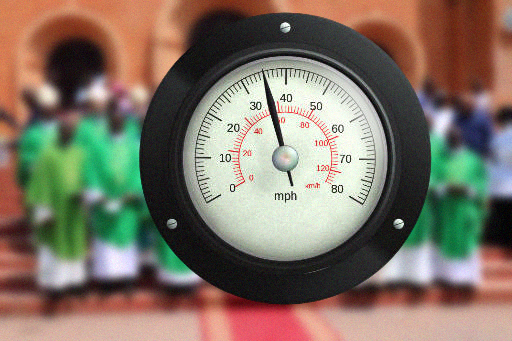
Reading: {"value": 35, "unit": "mph"}
